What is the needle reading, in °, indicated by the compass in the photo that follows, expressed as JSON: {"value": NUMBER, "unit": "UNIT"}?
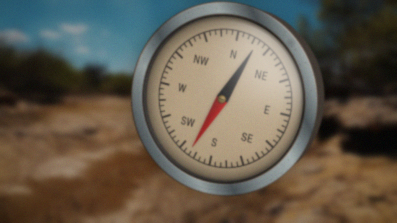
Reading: {"value": 200, "unit": "°"}
